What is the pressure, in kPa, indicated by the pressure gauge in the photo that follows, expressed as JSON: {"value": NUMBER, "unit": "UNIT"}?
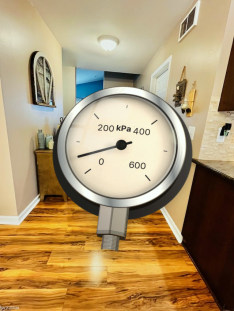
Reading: {"value": 50, "unit": "kPa"}
